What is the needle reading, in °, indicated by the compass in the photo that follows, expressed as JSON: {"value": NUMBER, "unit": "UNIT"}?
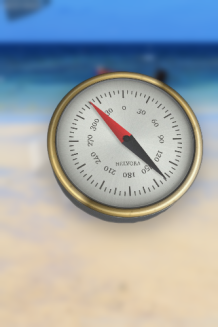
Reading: {"value": 320, "unit": "°"}
